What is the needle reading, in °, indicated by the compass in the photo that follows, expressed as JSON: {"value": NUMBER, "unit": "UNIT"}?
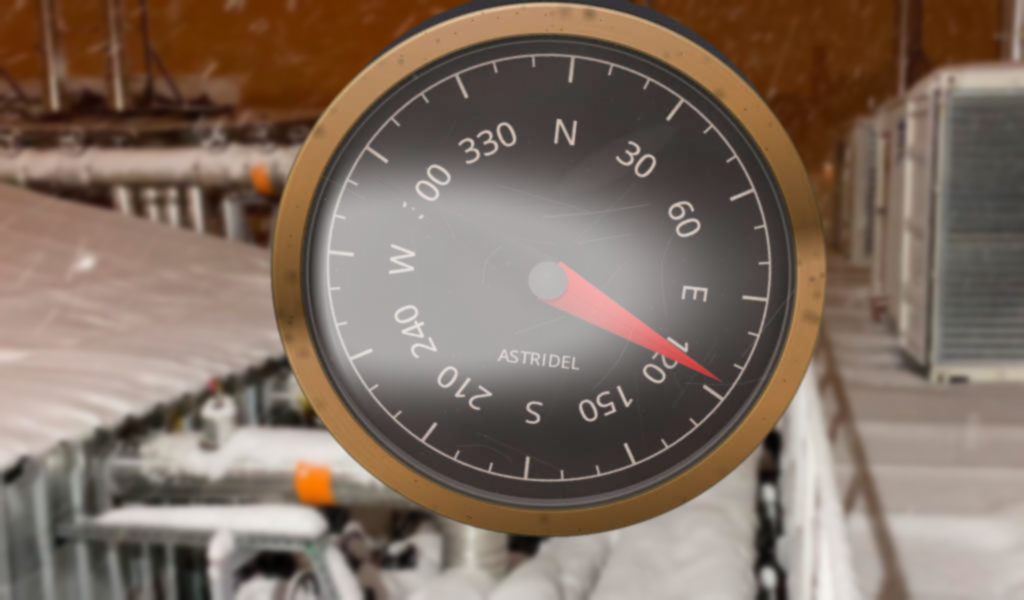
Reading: {"value": 115, "unit": "°"}
